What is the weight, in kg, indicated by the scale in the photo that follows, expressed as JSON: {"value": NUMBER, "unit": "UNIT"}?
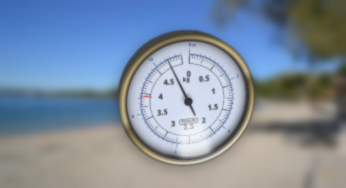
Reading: {"value": 4.75, "unit": "kg"}
